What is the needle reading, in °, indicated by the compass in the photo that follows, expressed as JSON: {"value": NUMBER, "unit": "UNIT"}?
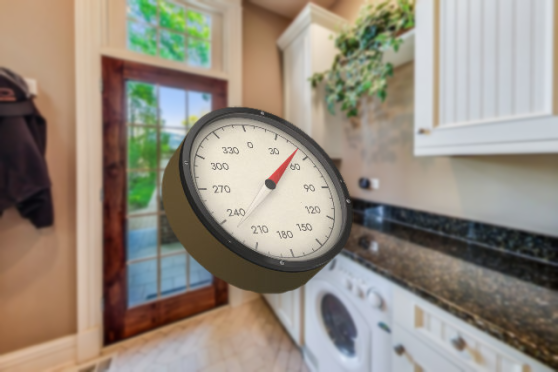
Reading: {"value": 50, "unit": "°"}
